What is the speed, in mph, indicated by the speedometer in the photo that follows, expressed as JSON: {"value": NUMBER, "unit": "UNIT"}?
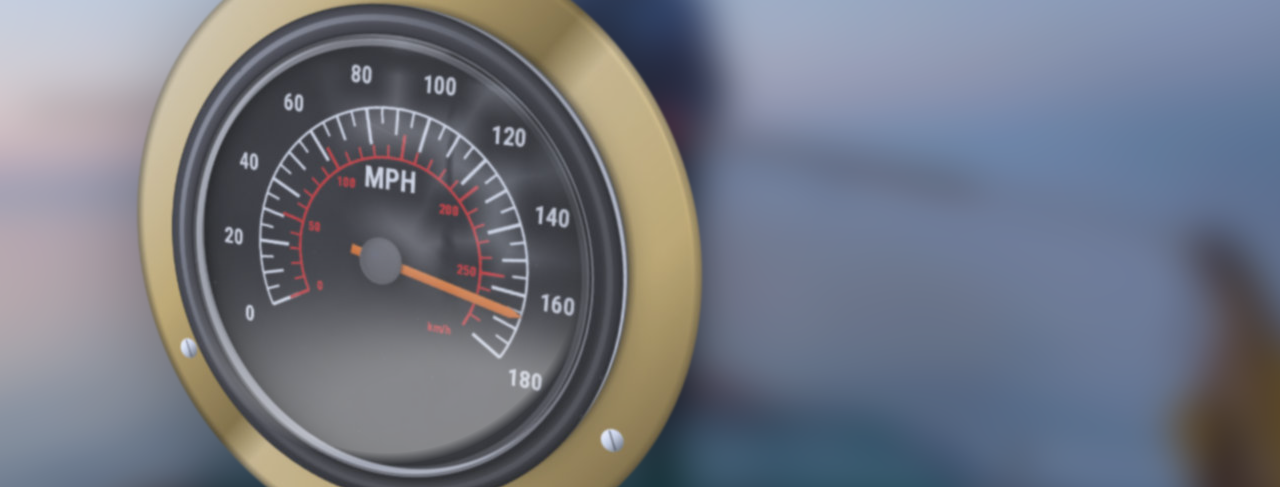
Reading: {"value": 165, "unit": "mph"}
